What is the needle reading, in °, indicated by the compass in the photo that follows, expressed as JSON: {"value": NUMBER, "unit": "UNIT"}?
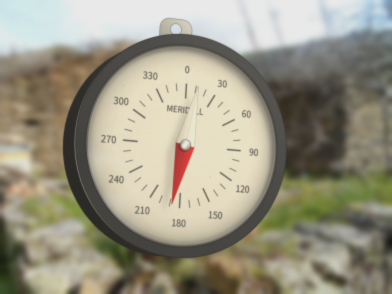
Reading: {"value": 190, "unit": "°"}
